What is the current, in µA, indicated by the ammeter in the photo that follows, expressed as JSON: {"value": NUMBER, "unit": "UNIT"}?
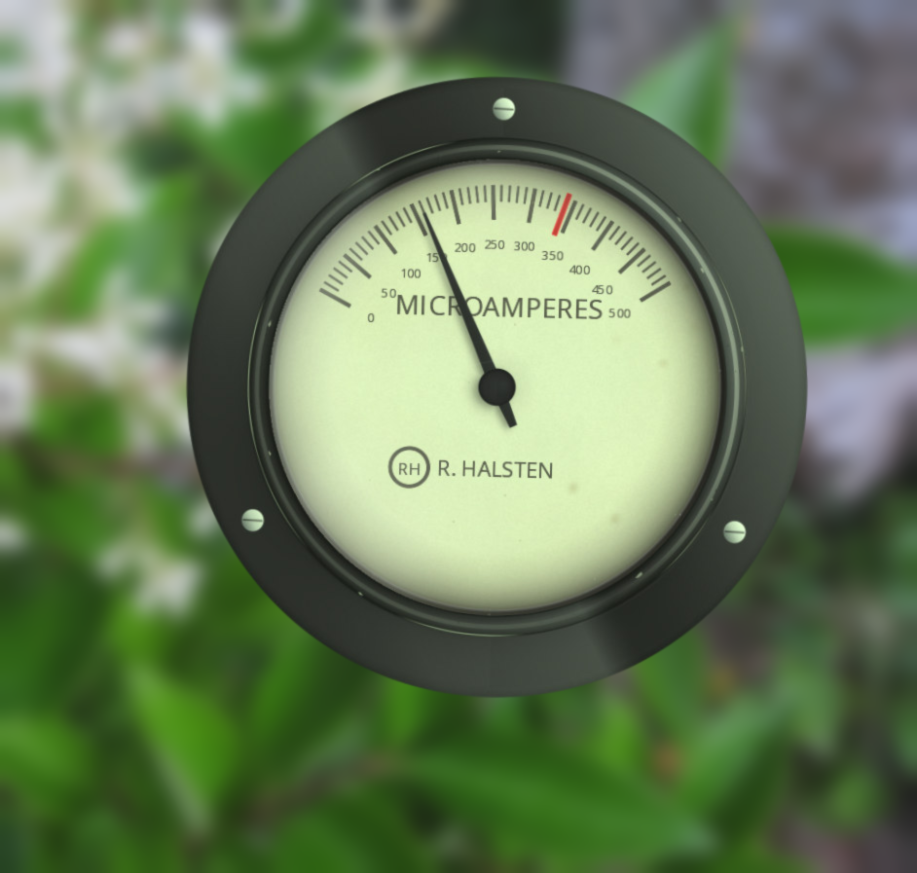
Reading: {"value": 160, "unit": "µA"}
